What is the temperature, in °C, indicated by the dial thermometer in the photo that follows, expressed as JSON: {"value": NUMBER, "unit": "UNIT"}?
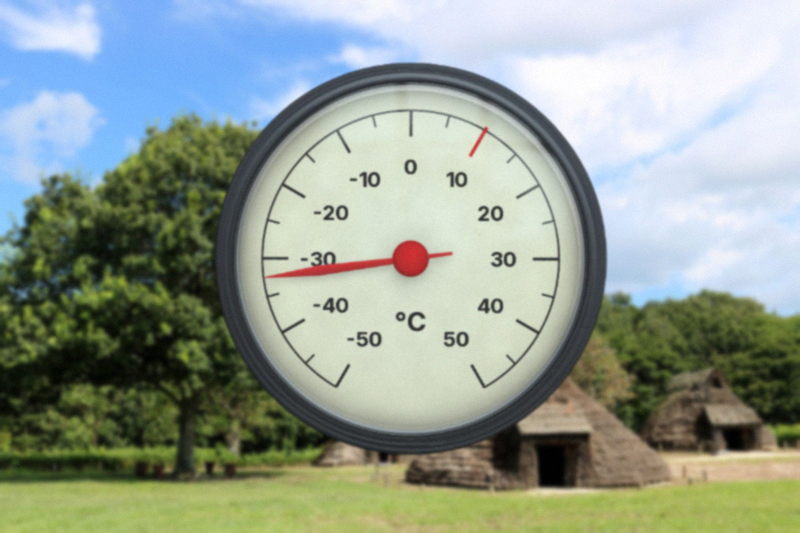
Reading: {"value": -32.5, "unit": "°C"}
